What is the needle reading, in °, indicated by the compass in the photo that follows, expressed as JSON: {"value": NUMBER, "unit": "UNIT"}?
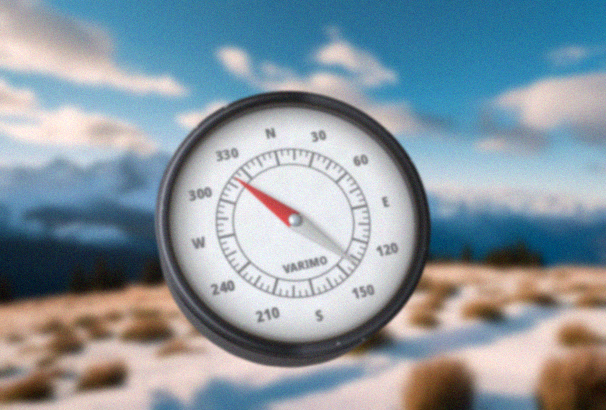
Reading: {"value": 320, "unit": "°"}
